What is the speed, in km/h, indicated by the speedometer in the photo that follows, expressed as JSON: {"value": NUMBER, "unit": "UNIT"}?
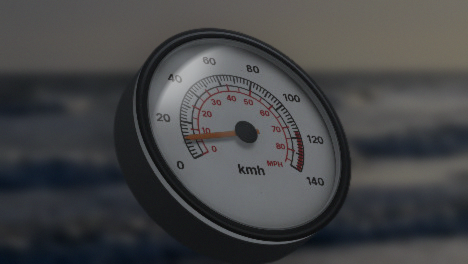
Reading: {"value": 10, "unit": "km/h"}
